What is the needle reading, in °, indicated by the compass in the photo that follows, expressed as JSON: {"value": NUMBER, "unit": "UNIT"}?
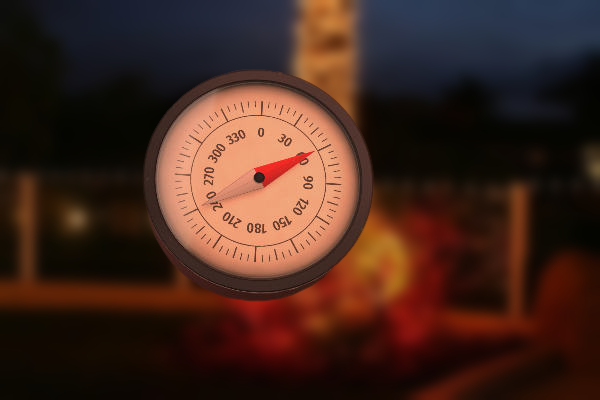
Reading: {"value": 60, "unit": "°"}
